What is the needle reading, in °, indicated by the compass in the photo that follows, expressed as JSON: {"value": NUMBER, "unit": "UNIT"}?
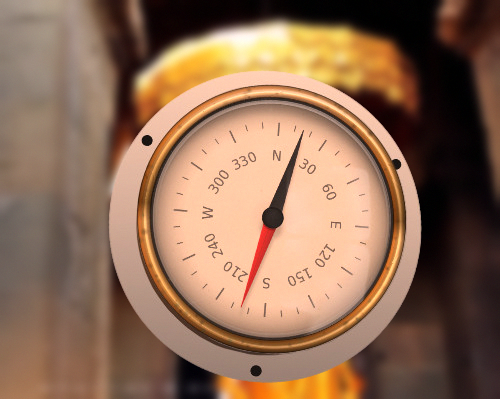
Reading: {"value": 195, "unit": "°"}
